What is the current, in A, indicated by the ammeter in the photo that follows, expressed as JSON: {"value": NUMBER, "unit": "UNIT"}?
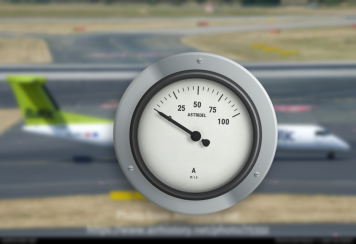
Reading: {"value": 0, "unit": "A"}
